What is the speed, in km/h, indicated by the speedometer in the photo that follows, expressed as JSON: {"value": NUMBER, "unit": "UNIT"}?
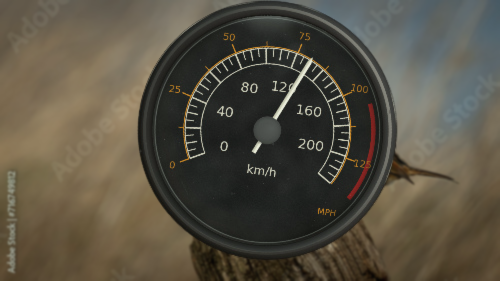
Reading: {"value": 130, "unit": "km/h"}
